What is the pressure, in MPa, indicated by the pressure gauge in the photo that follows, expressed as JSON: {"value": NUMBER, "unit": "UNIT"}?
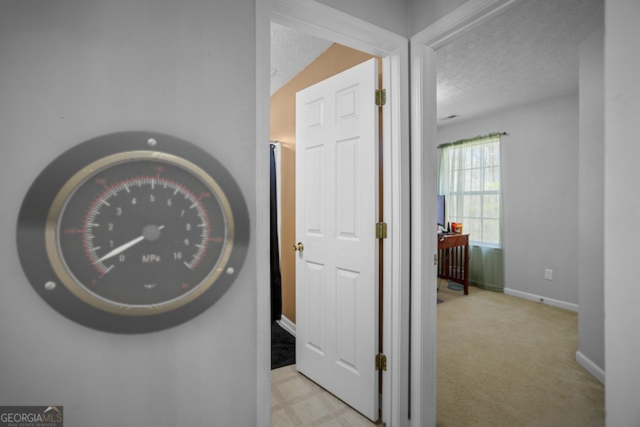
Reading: {"value": 0.5, "unit": "MPa"}
